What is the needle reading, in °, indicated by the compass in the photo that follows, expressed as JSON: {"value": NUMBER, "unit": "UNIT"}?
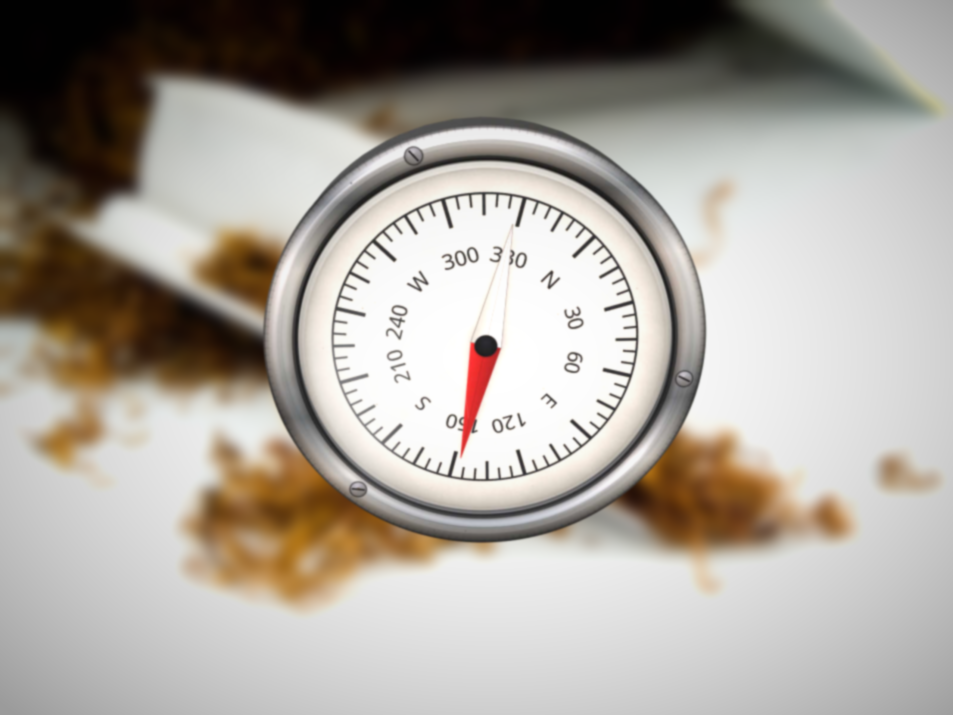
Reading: {"value": 147.5, "unit": "°"}
